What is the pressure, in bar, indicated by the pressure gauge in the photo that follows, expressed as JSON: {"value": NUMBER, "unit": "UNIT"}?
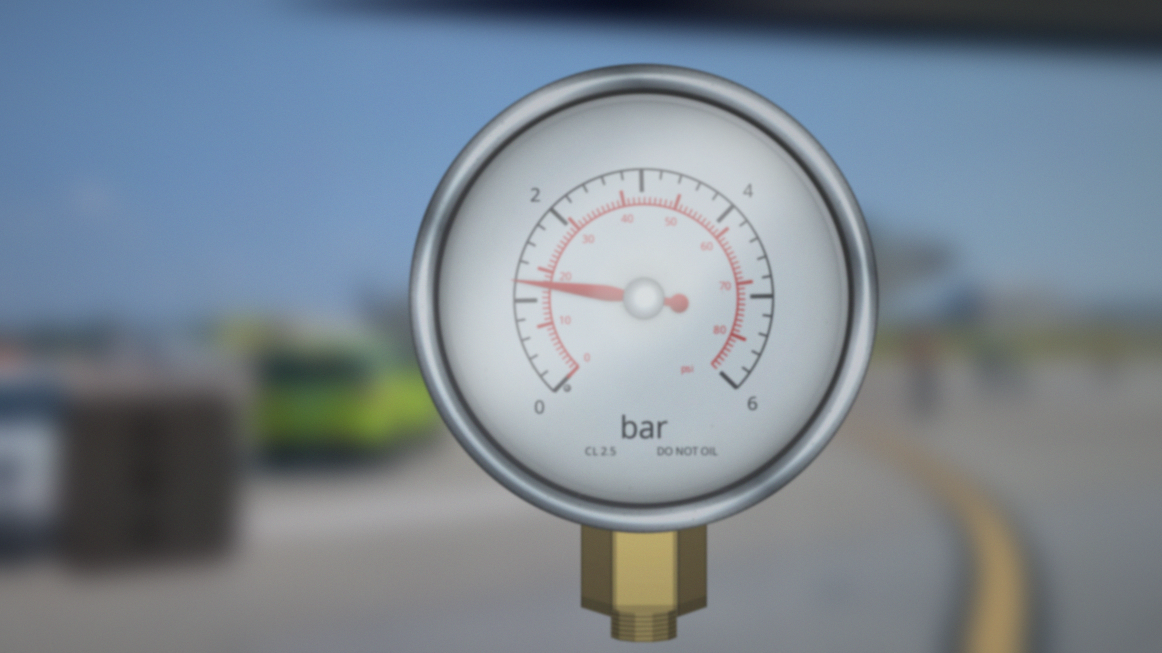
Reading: {"value": 1.2, "unit": "bar"}
